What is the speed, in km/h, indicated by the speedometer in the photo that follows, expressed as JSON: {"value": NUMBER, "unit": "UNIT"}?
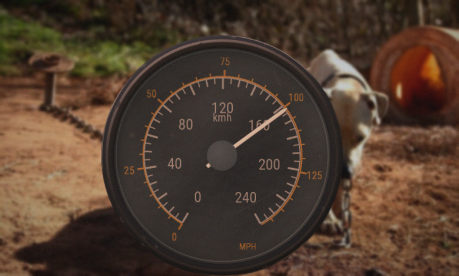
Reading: {"value": 162.5, "unit": "km/h"}
